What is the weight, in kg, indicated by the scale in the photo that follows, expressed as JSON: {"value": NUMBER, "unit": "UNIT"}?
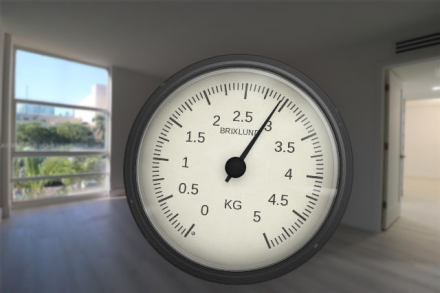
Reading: {"value": 2.95, "unit": "kg"}
